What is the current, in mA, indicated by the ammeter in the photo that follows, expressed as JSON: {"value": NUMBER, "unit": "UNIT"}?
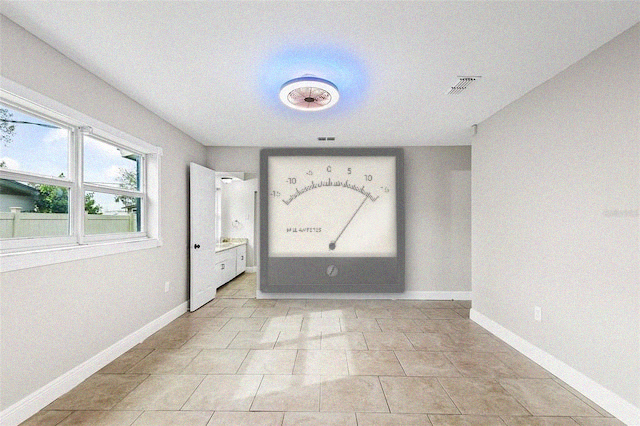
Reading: {"value": 12.5, "unit": "mA"}
